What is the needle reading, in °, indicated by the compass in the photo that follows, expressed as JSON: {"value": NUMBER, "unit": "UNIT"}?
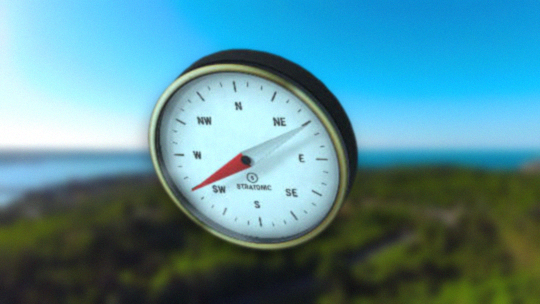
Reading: {"value": 240, "unit": "°"}
